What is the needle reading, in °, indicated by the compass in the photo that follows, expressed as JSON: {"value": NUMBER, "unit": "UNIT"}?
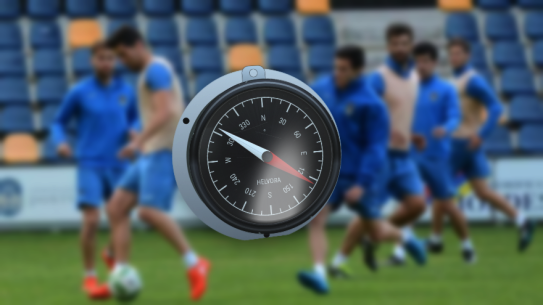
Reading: {"value": 125, "unit": "°"}
